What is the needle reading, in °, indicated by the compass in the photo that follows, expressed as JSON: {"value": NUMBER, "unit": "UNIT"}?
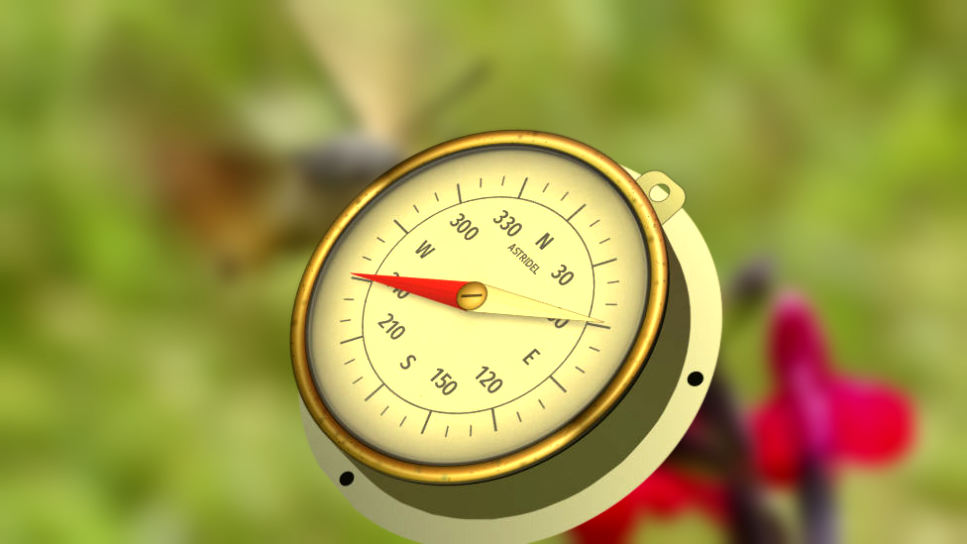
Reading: {"value": 240, "unit": "°"}
